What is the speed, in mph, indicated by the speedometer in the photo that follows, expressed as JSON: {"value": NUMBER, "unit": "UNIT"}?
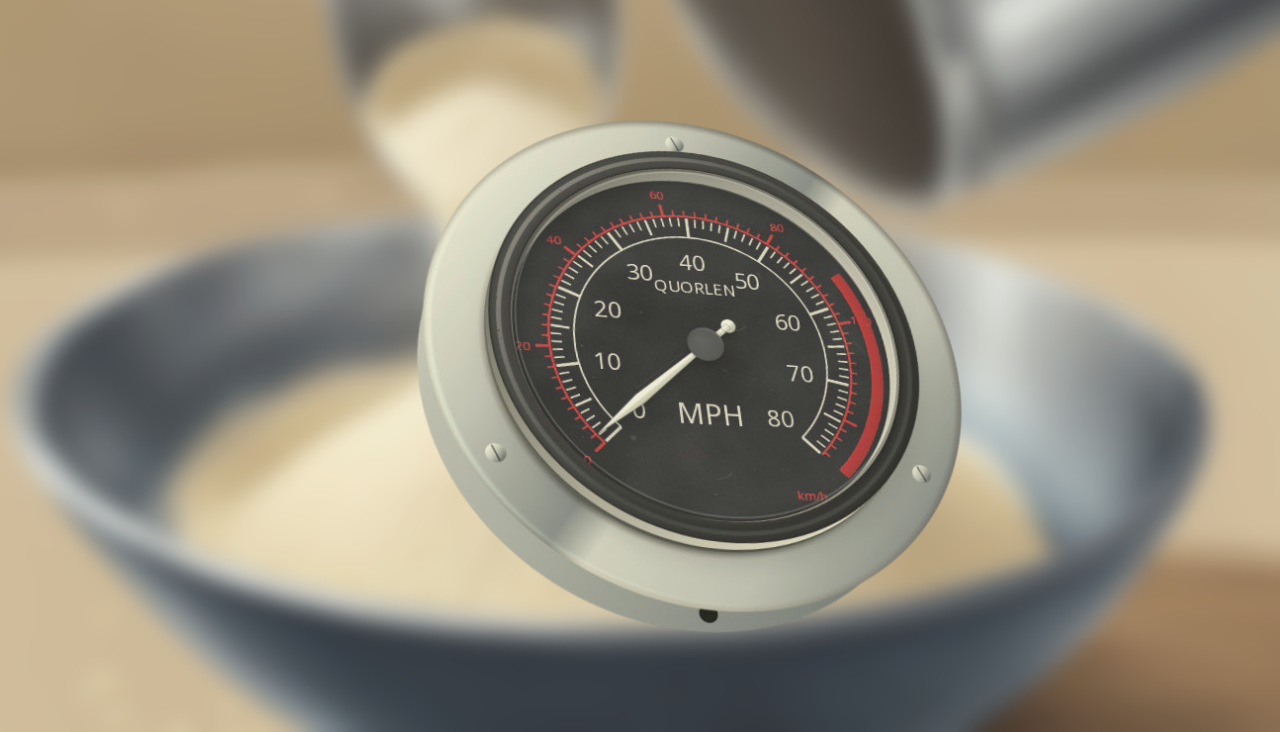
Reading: {"value": 1, "unit": "mph"}
